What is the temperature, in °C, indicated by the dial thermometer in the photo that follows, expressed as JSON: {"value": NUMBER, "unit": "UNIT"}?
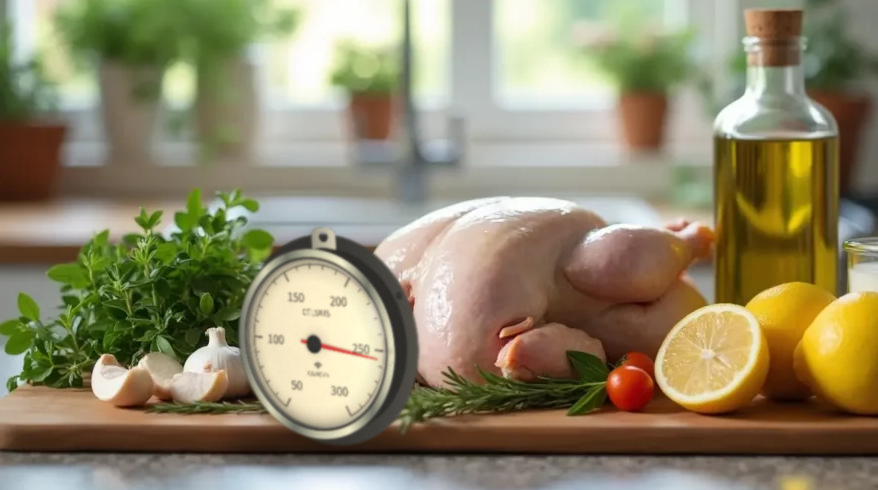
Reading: {"value": 255, "unit": "°C"}
